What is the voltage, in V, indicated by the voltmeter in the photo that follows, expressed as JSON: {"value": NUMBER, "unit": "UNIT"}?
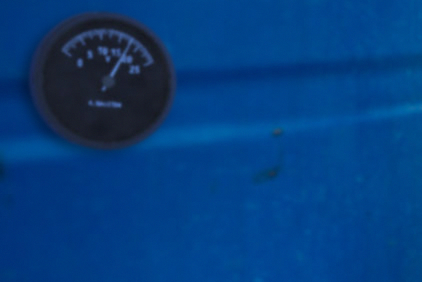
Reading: {"value": 17.5, "unit": "V"}
